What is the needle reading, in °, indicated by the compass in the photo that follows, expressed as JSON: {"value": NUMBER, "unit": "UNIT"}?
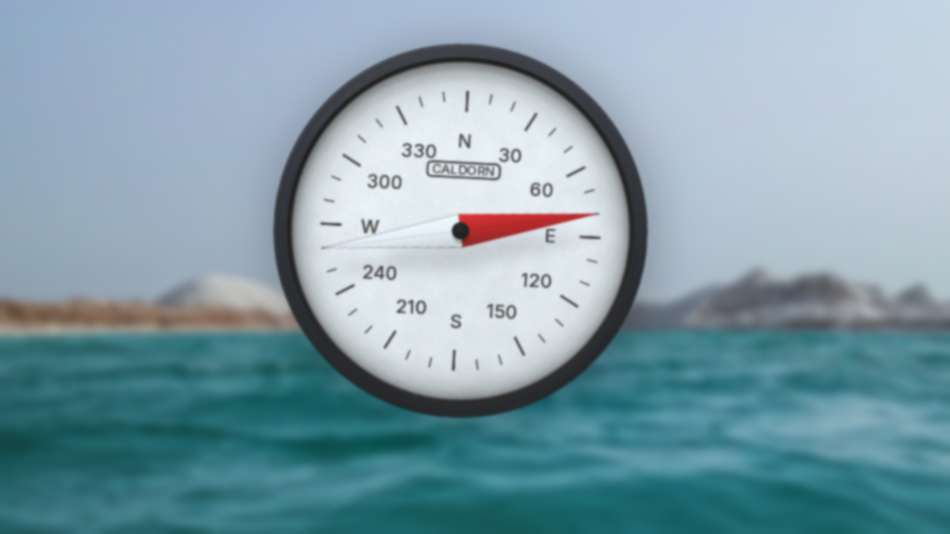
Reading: {"value": 80, "unit": "°"}
